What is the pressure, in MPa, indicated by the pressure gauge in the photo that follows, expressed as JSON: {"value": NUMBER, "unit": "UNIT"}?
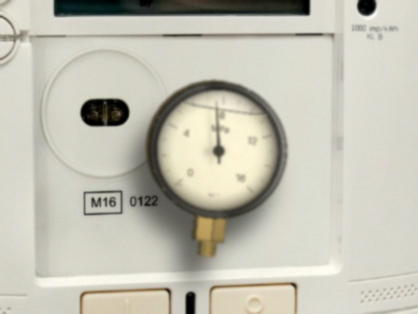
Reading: {"value": 7.5, "unit": "MPa"}
